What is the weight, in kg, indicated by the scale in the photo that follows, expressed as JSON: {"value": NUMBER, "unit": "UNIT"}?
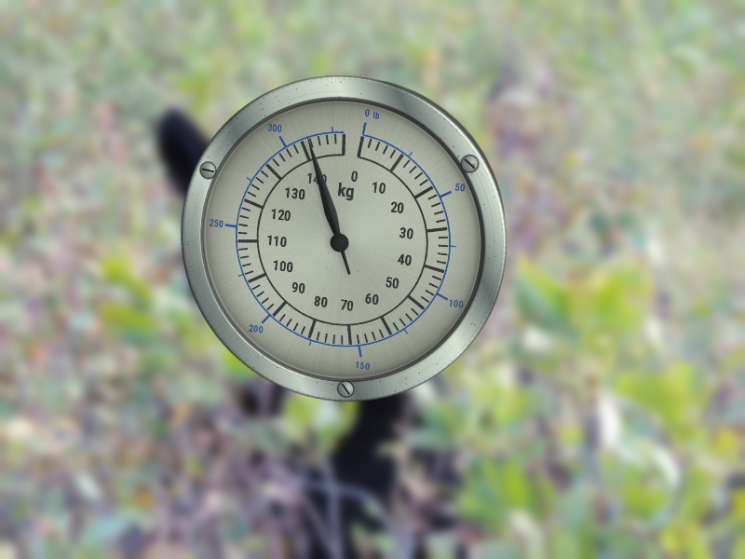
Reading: {"value": 142, "unit": "kg"}
